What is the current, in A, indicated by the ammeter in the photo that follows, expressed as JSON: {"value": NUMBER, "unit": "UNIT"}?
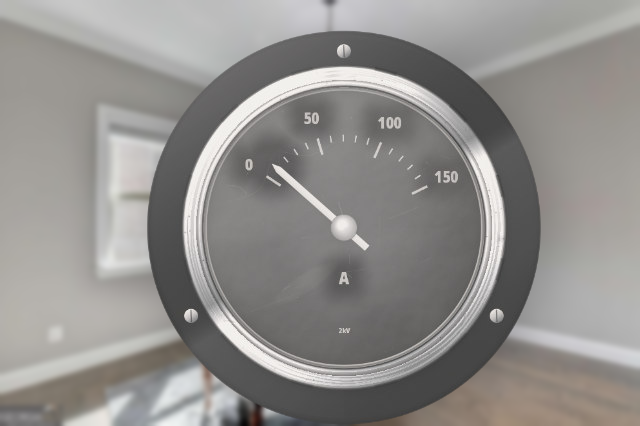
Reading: {"value": 10, "unit": "A"}
